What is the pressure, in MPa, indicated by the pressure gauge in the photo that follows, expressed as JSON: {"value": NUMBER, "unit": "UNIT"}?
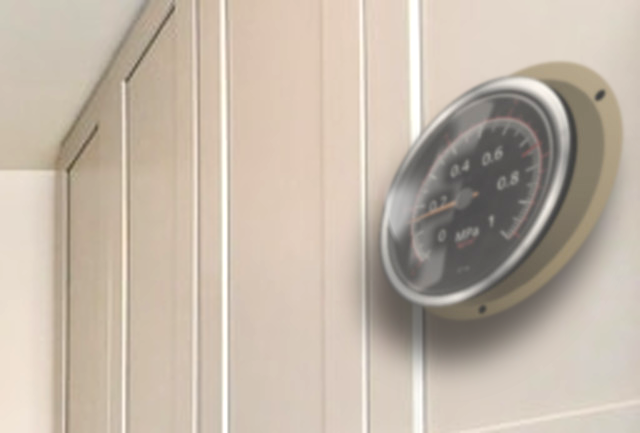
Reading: {"value": 0.15, "unit": "MPa"}
